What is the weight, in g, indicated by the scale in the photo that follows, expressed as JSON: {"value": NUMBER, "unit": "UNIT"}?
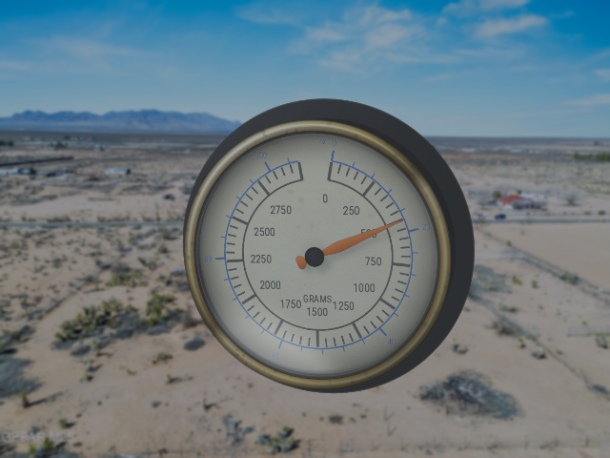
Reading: {"value": 500, "unit": "g"}
